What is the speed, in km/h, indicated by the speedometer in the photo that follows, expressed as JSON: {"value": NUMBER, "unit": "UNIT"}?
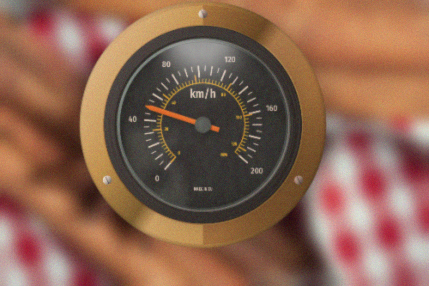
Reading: {"value": 50, "unit": "km/h"}
